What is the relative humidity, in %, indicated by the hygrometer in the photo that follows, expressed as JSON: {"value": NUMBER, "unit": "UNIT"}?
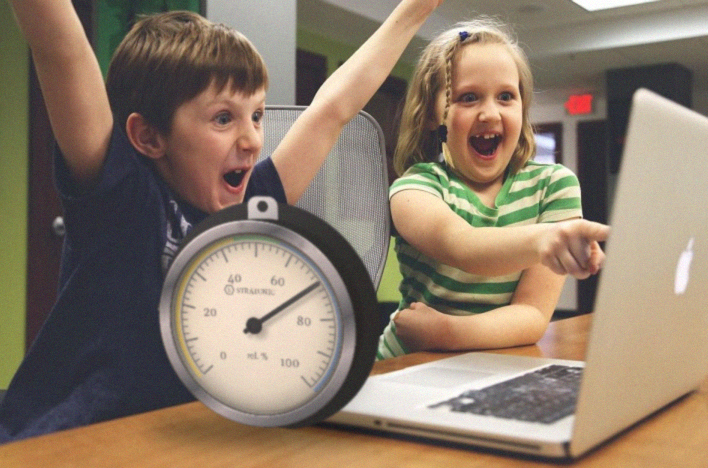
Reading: {"value": 70, "unit": "%"}
